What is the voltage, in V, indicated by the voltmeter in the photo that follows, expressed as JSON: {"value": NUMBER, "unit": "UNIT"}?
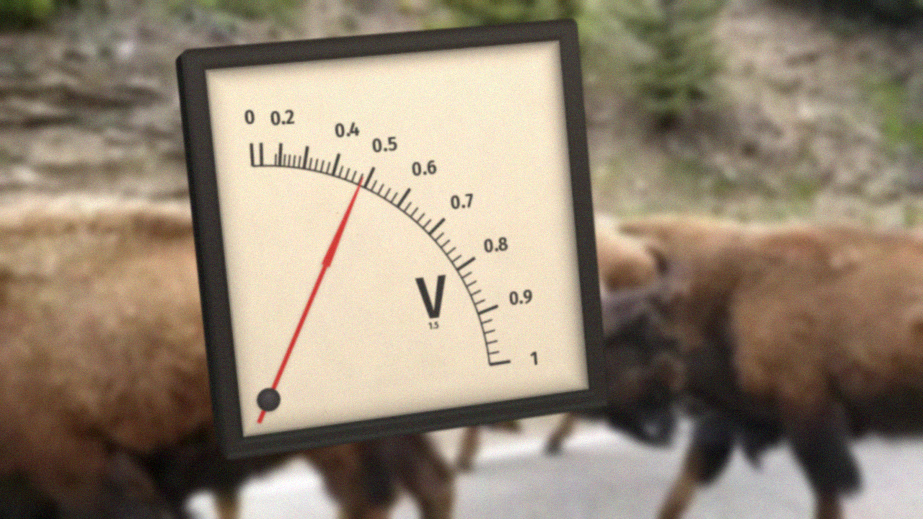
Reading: {"value": 0.48, "unit": "V"}
